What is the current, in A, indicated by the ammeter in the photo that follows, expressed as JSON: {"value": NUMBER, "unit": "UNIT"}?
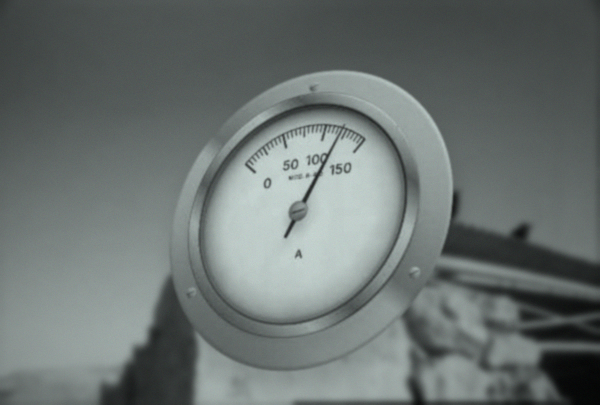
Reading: {"value": 125, "unit": "A"}
